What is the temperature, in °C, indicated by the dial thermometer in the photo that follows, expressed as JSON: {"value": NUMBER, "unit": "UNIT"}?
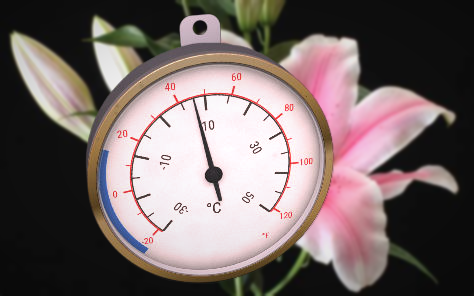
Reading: {"value": 7.5, "unit": "°C"}
